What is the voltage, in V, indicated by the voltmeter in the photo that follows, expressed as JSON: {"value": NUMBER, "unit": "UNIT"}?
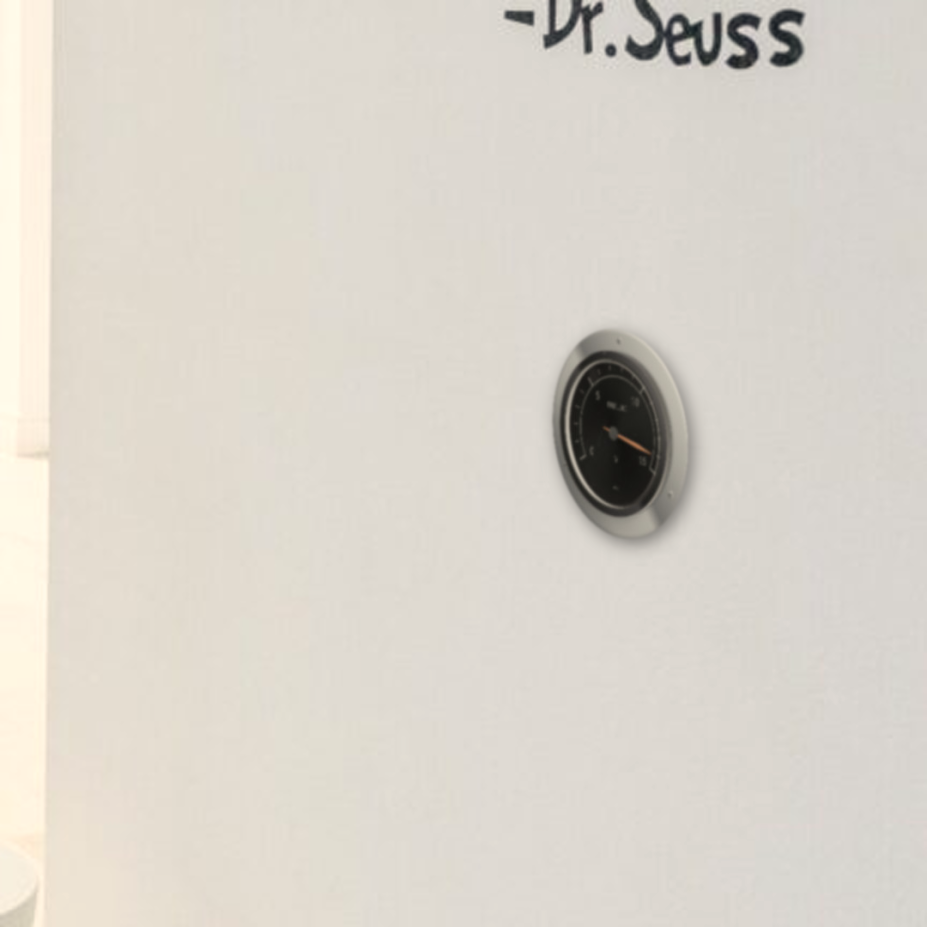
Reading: {"value": 14, "unit": "V"}
